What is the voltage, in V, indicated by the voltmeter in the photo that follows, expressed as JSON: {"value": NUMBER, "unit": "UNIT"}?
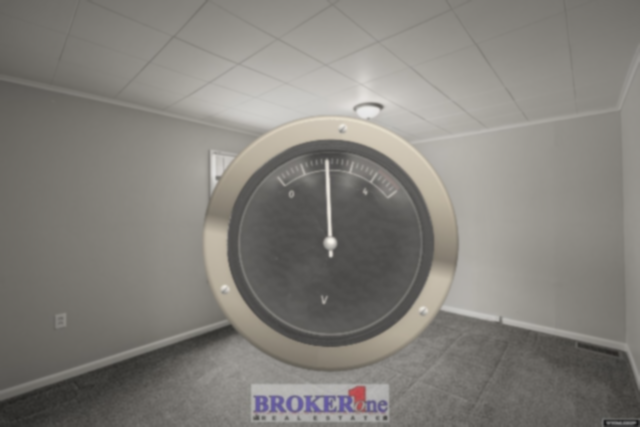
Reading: {"value": 2, "unit": "V"}
